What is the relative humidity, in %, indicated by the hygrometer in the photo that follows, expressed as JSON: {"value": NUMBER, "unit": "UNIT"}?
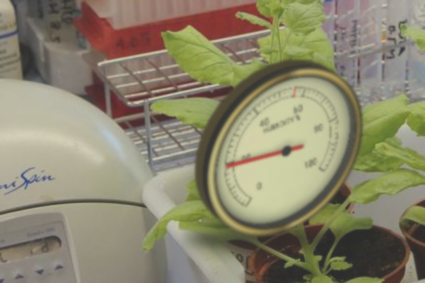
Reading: {"value": 20, "unit": "%"}
